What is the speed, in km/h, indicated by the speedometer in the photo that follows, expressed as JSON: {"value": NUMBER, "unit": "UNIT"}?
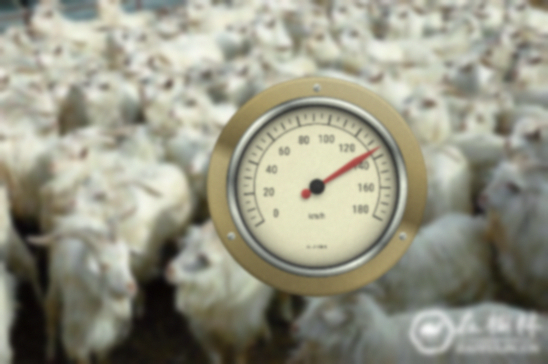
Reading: {"value": 135, "unit": "km/h"}
